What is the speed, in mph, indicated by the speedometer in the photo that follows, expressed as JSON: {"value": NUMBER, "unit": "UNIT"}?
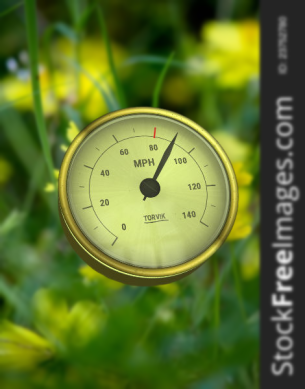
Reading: {"value": 90, "unit": "mph"}
